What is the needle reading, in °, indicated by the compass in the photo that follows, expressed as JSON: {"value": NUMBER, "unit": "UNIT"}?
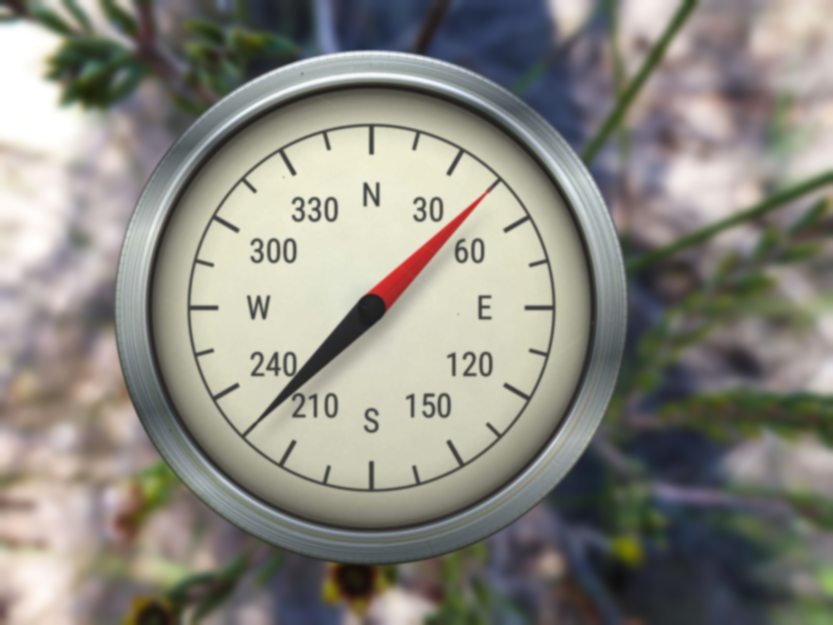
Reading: {"value": 45, "unit": "°"}
